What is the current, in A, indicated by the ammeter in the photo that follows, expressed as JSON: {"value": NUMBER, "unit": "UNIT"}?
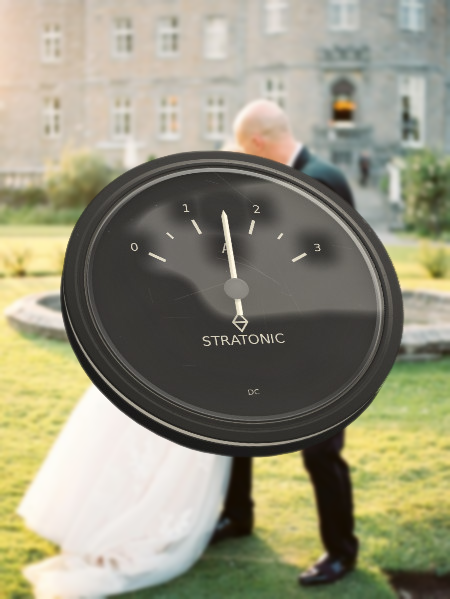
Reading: {"value": 1.5, "unit": "A"}
